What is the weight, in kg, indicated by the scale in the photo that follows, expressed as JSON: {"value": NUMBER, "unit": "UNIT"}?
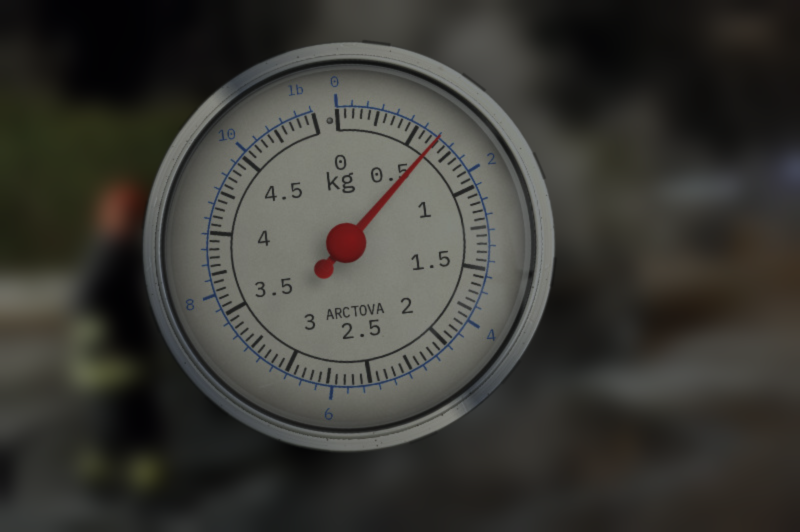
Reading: {"value": 0.65, "unit": "kg"}
